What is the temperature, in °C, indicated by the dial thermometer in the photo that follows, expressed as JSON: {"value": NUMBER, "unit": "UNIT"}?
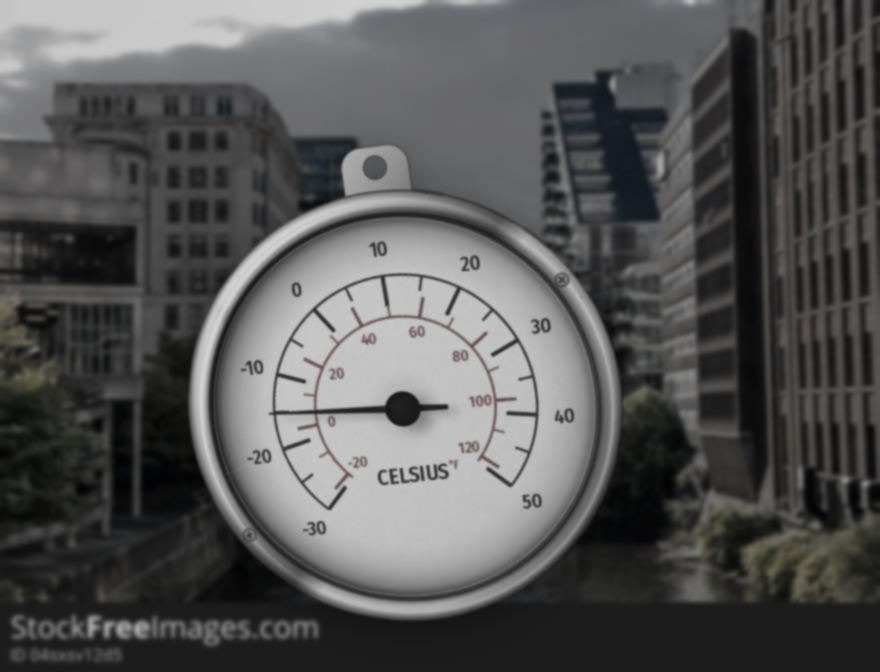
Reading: {"value": -15, "unit": "°C"}
